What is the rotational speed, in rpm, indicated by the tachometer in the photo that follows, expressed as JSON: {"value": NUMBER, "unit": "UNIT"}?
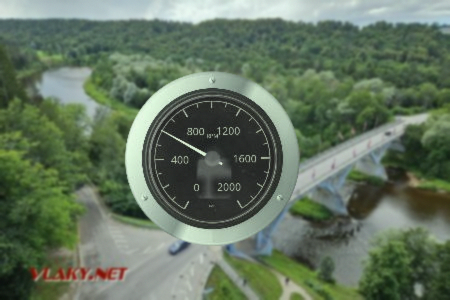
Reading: {"value": 600, "unit": "rpm"}
